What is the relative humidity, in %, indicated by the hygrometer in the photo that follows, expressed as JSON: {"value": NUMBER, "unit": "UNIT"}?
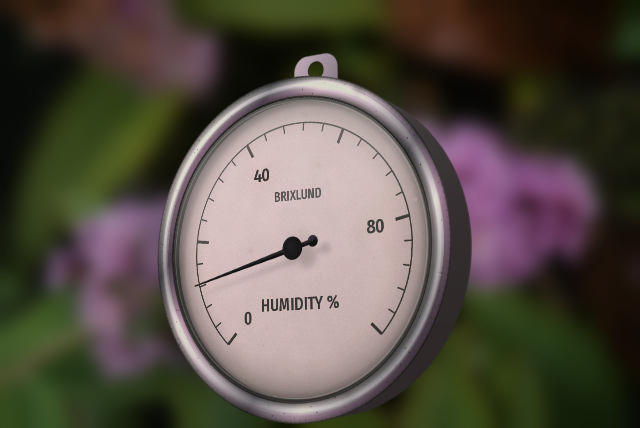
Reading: {"value": 12, "unit": "%"}
